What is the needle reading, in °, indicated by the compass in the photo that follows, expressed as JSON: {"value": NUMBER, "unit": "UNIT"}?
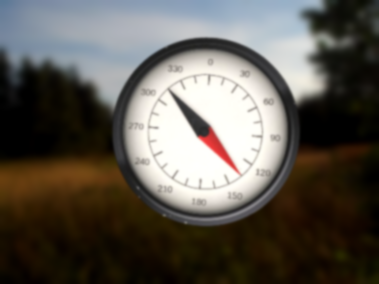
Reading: {"value": 135, "unit": "°"}
